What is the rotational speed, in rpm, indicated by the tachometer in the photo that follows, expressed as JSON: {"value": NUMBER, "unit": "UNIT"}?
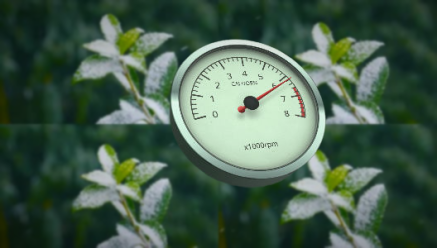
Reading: {"value": 6200, "unit": "rpm"}
